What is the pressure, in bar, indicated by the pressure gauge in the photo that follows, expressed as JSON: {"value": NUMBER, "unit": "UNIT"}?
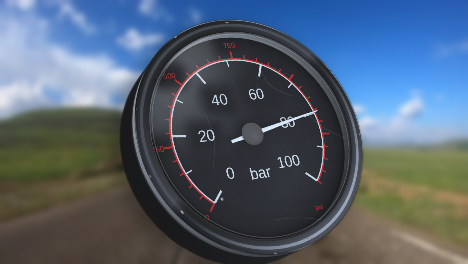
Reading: {"value": 80, "unit": "bar"}
